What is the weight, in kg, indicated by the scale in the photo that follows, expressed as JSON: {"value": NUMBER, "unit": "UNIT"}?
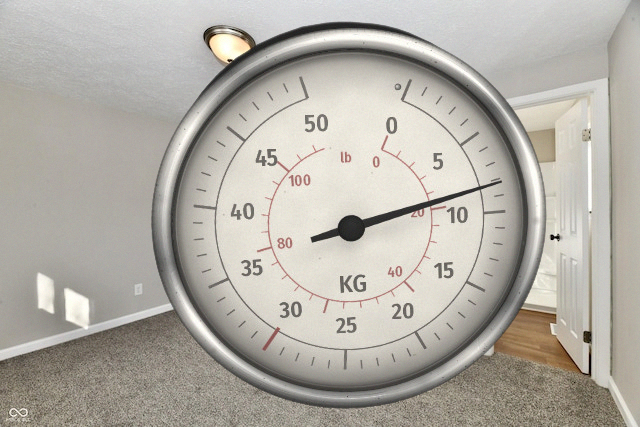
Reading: {"value": 8, "unit": "kg"}
